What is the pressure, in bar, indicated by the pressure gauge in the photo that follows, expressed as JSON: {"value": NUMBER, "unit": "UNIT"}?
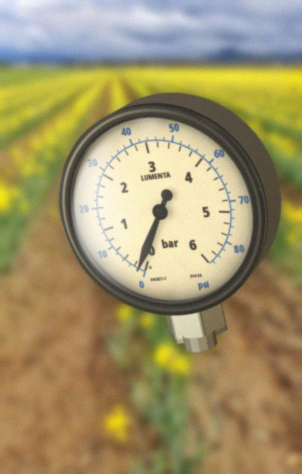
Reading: {"value": 0.1, "unit": "bar"}
